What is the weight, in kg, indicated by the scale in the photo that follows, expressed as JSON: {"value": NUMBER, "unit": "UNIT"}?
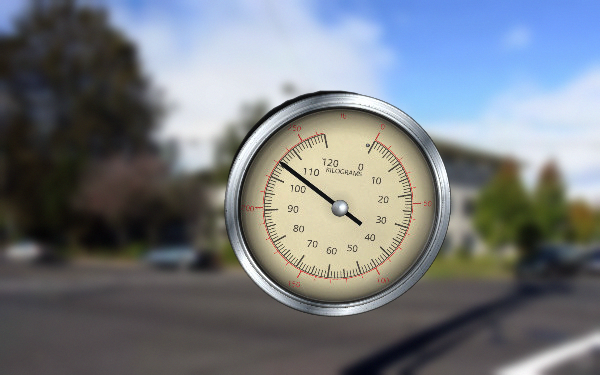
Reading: {"value": 105, "unit": "kg"}
